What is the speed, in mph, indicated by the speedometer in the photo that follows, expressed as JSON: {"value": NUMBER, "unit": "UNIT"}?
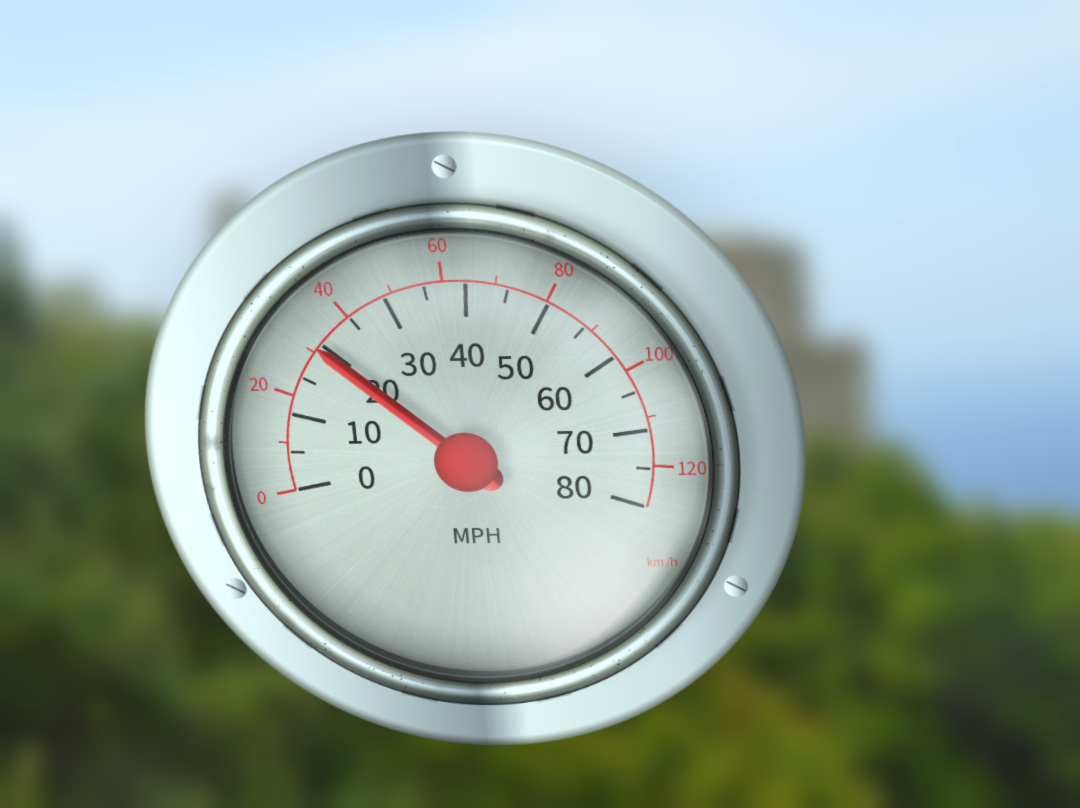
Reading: {"value": 20, "unit": "mph"}
